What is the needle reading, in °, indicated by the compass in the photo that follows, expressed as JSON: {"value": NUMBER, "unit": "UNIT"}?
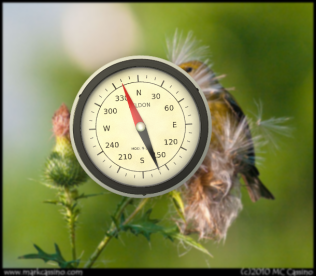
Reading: {"value": 340, "unit": "°"}
